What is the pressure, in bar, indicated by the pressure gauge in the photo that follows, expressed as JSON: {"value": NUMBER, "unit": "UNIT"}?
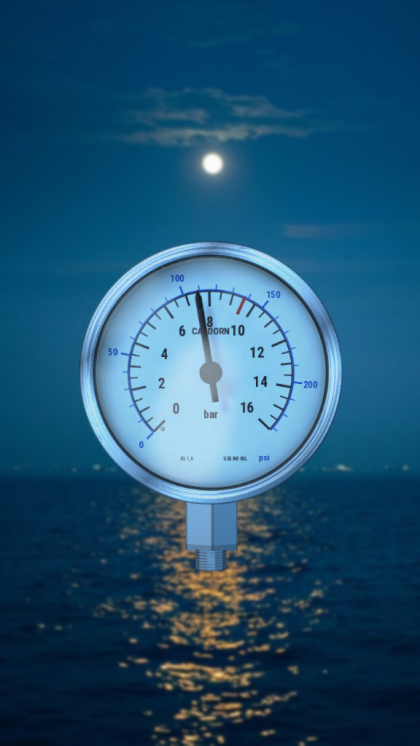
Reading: {"value": 7.5, "unit": "bar"}
